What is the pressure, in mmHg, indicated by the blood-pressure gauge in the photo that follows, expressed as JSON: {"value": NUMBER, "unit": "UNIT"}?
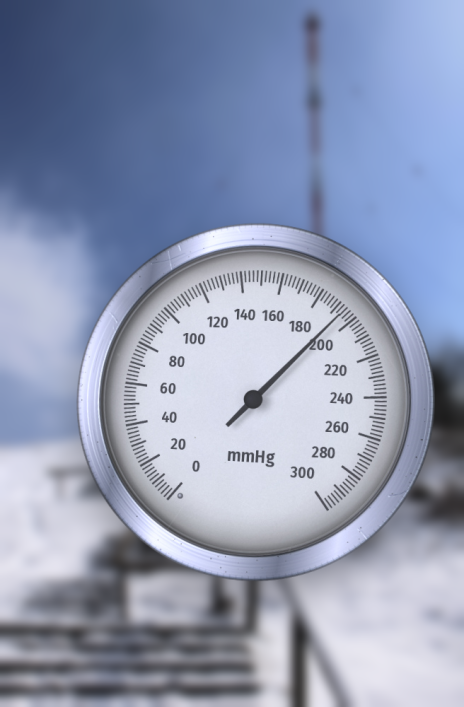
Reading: {"value": 194, "unit": "mmHg"}
